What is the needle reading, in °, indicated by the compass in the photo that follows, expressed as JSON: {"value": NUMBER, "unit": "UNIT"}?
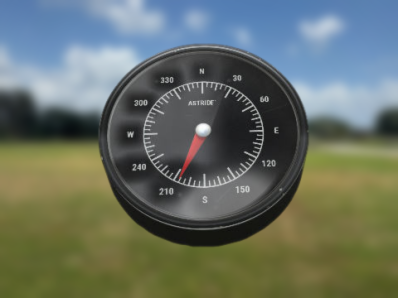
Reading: {"value": 205, "unit": "°"}
